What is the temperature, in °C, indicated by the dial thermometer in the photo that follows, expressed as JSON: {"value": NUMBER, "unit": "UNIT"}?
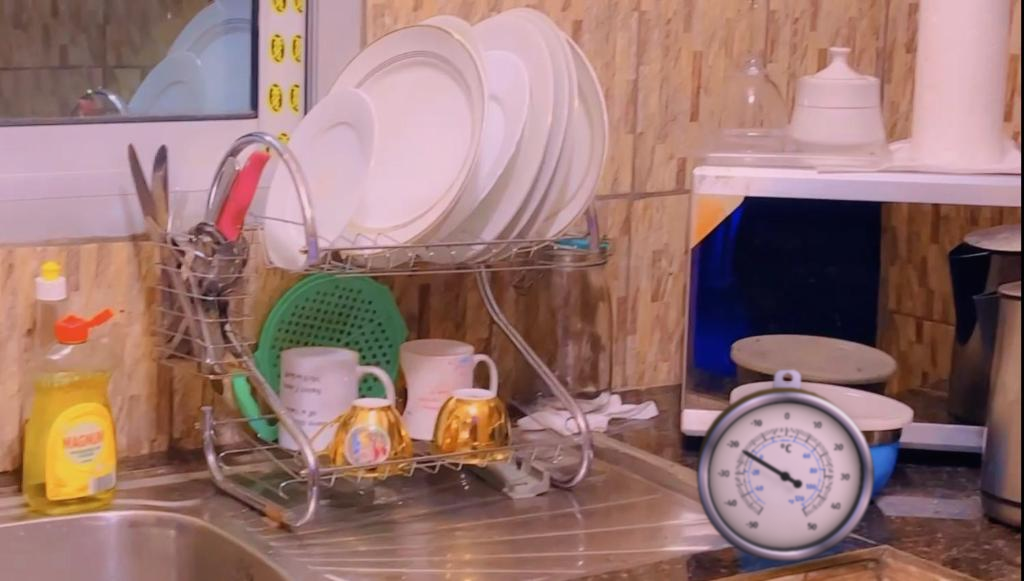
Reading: {"value": -20, "unit": "°C"}
